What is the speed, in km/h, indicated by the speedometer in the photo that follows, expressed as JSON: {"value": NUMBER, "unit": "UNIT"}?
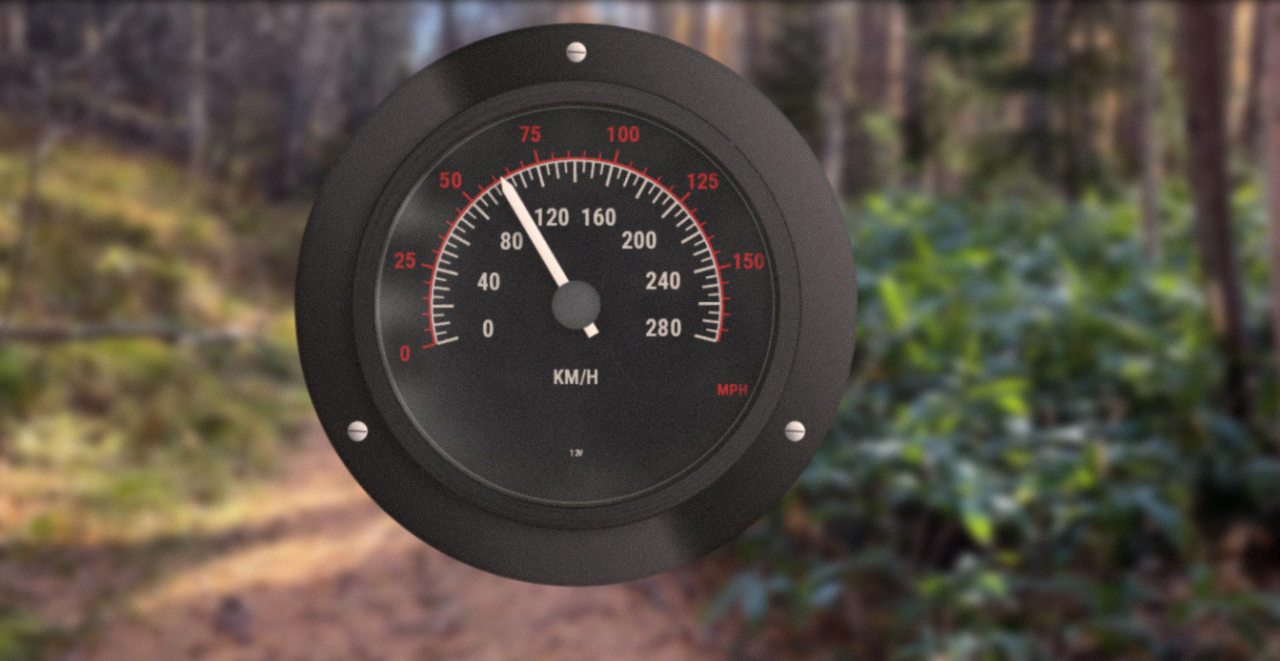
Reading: {"value": 100, "unit": "km/h"}
